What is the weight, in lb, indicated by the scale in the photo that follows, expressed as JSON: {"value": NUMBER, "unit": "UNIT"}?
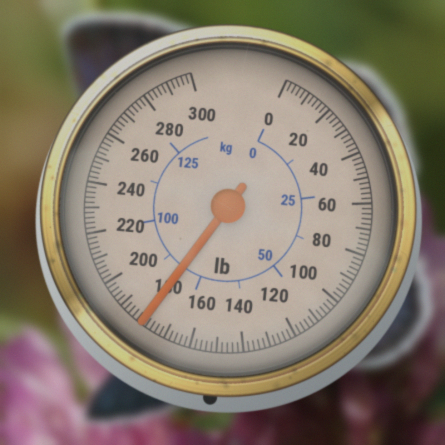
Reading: {"value": 180, "unit": "lb"}
